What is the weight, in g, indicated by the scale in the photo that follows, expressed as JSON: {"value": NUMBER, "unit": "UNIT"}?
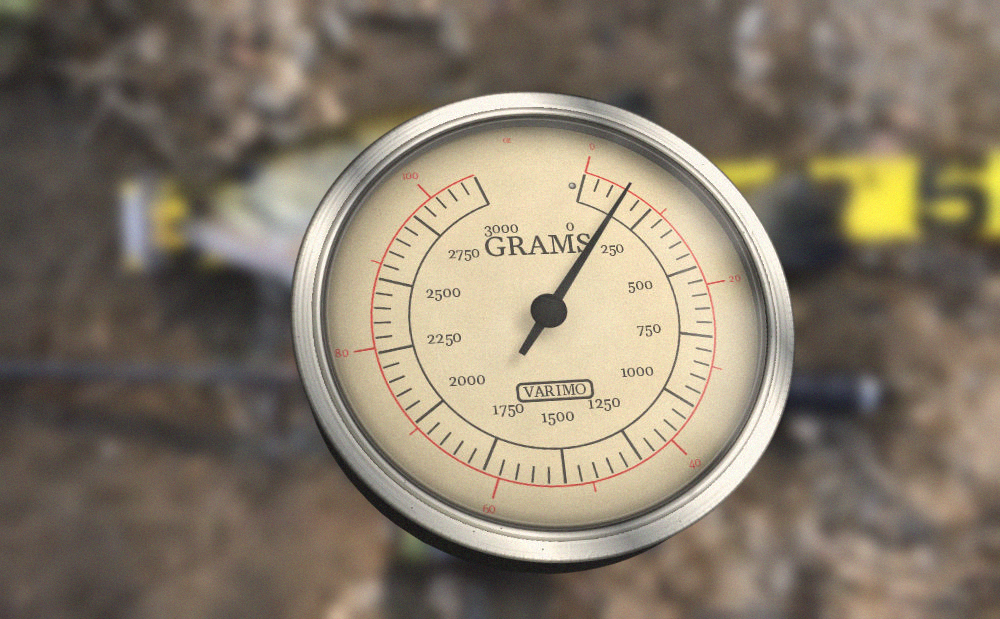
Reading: {"value": 150, "unit": "g"}
